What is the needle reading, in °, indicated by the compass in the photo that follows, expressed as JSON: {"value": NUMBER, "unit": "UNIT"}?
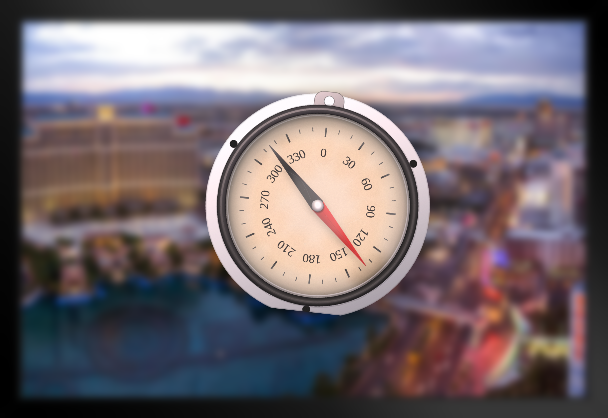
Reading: {"value": 135, "unit": "°"}
